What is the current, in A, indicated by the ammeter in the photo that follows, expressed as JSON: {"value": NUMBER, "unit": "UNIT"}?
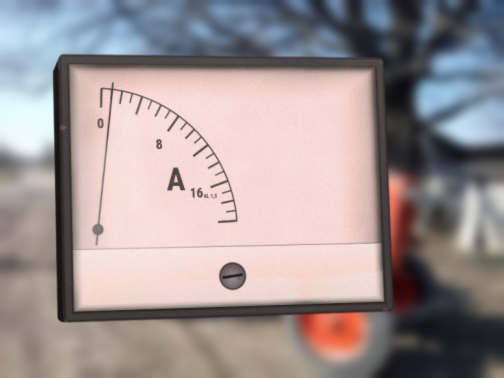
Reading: {"value": 1, "unit": "A"}
